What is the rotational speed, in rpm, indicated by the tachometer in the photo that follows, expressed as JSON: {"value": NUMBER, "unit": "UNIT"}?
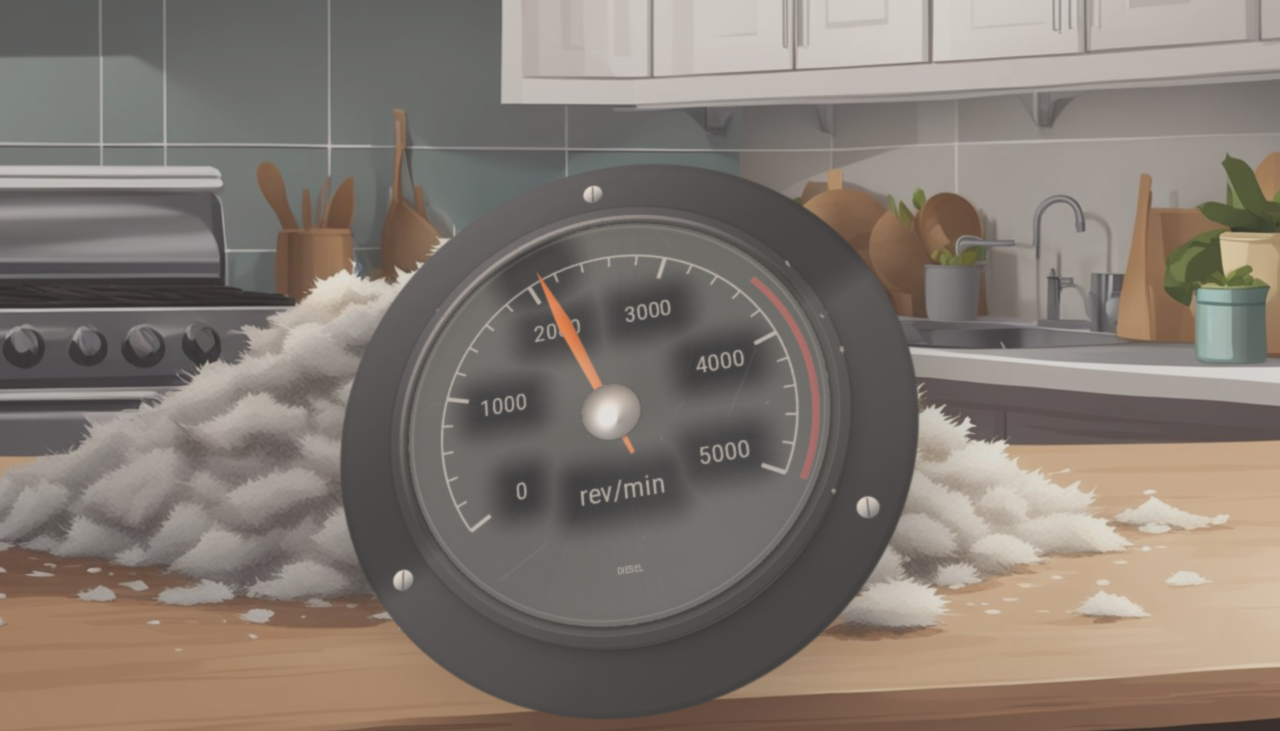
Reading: {"value": 2100, "unit": "rpm"}
